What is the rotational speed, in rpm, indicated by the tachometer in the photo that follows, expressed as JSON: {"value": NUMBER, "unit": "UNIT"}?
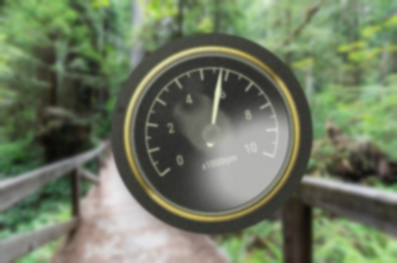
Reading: {"value": 5750, "unit": "rpm"}
